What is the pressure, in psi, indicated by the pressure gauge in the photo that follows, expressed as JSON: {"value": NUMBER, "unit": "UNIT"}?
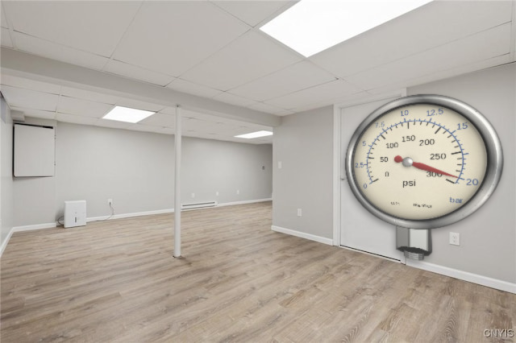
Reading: {"value": 290, "unit": "psi"}
